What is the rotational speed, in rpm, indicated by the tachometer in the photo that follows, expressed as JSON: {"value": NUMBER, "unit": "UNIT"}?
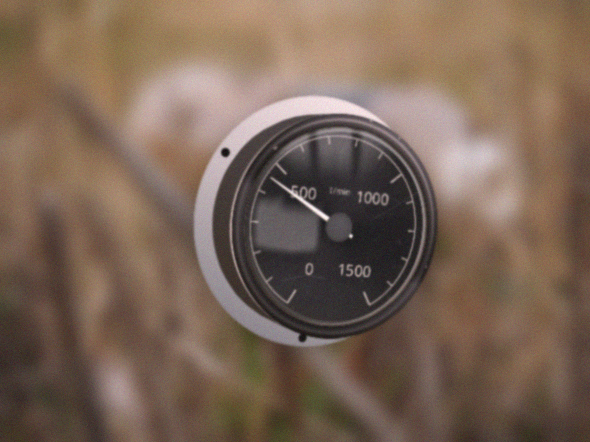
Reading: {"value": 450, "unit": "rpm"}
